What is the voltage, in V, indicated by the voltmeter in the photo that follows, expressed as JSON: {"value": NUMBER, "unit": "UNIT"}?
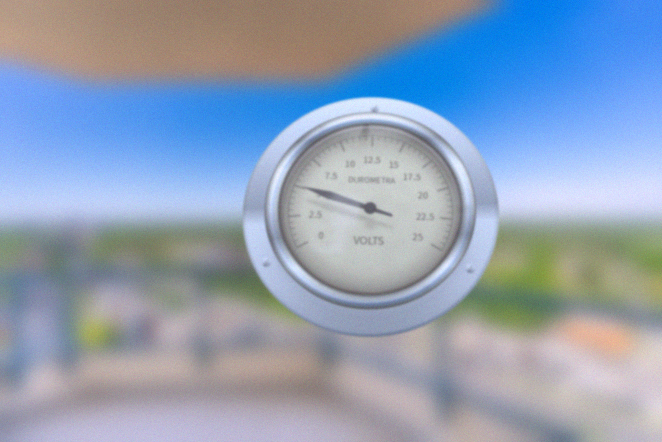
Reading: {"value": 5, "unit": "V"}
